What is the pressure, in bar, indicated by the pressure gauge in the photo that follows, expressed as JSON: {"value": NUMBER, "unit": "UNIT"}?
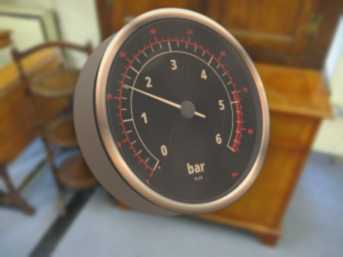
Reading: {"value": 1.6, "unit": "bar"}
